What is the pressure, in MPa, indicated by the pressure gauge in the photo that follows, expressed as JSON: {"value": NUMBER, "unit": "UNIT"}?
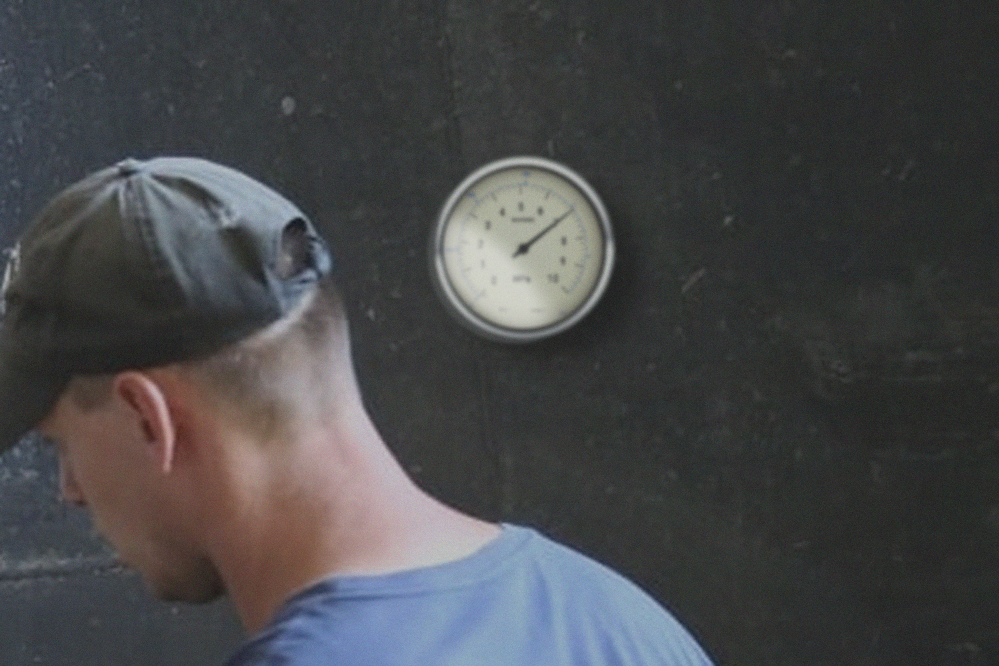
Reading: {"value": 7, "unit": "MPa"}
